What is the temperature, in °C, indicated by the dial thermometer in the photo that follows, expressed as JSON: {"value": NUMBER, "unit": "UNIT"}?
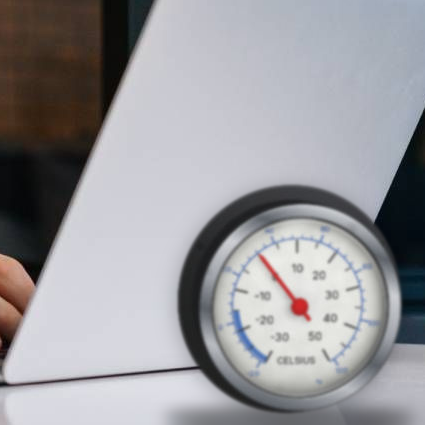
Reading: {"value": 0, "unit": "°C"}
